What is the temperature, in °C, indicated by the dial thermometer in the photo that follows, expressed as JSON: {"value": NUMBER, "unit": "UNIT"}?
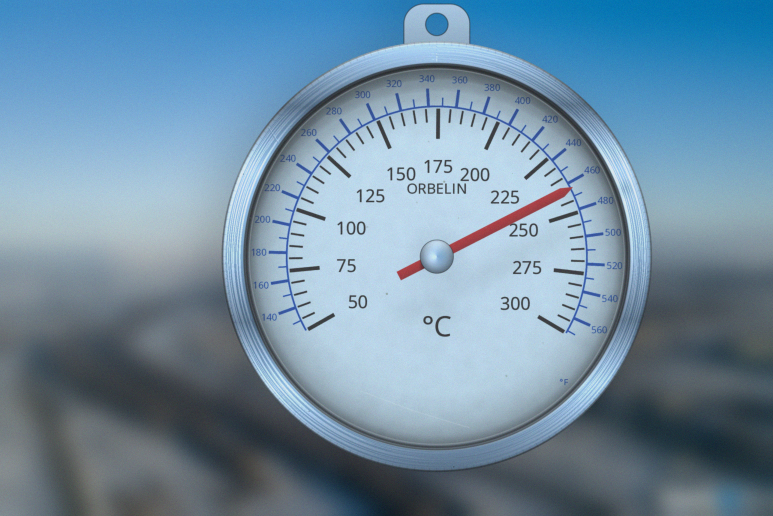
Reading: {"value": 240, "unit": "°C"}
